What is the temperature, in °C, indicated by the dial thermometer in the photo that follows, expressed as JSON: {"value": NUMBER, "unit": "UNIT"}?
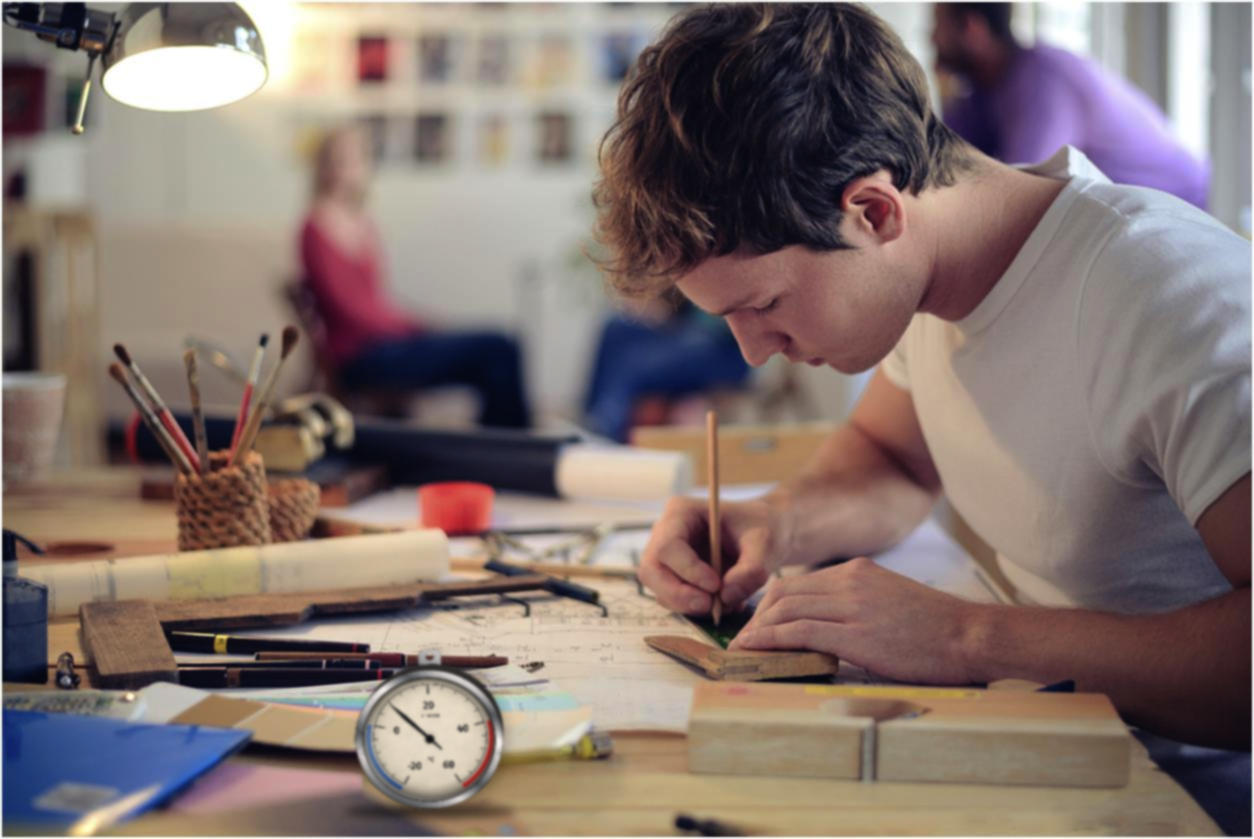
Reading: {"value": 8, "unit": "°C"}
